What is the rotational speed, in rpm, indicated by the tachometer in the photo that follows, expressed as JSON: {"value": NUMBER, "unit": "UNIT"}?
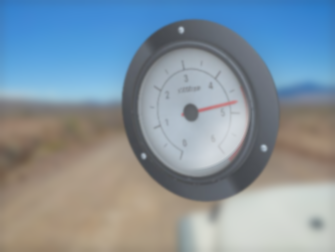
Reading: {"value": 4750, "unit": "rpm"}
